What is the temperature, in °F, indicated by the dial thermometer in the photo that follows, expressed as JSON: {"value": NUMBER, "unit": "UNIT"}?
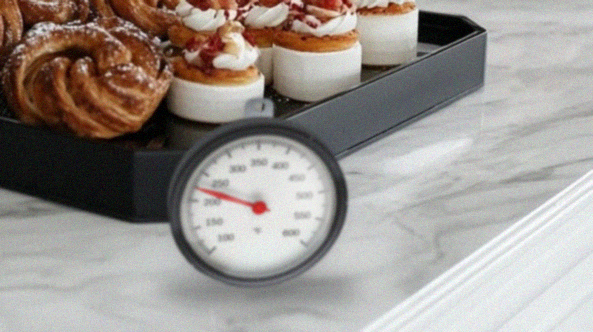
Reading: {"value": 225, "unit": "°F"}
